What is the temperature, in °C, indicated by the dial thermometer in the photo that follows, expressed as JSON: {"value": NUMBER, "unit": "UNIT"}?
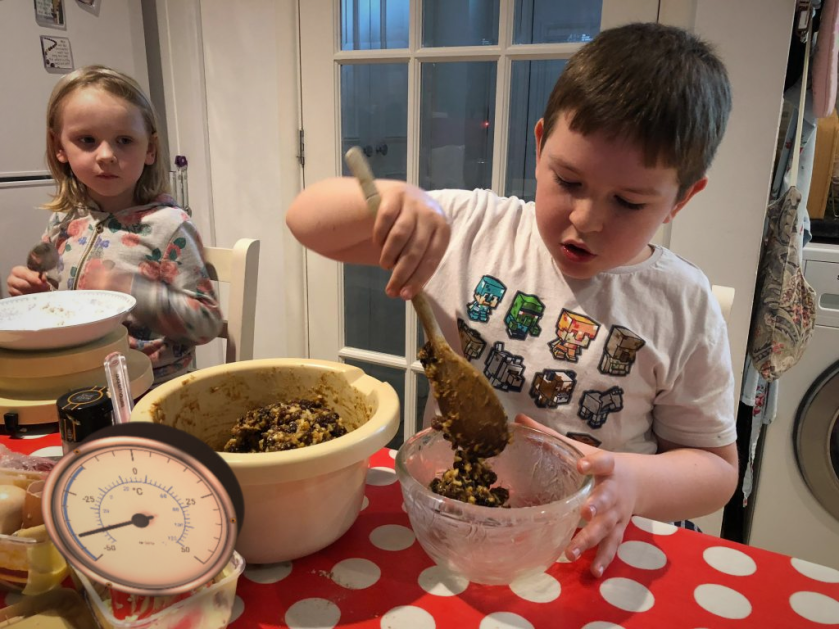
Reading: {"value": -40, "unit": "°C"}
